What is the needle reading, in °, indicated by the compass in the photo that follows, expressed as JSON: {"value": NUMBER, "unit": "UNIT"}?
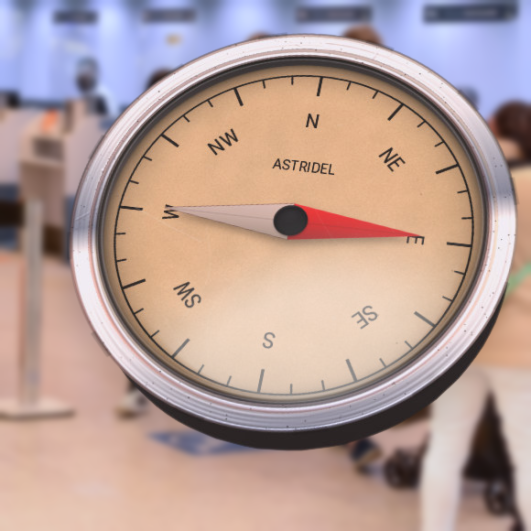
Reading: {"value": 90, "unit": "°"}
